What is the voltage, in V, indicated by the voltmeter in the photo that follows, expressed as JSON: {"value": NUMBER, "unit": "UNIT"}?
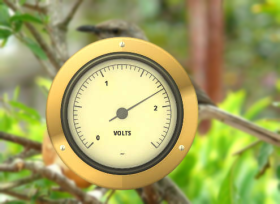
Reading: {"value": 1.8, "unit": "V"}
